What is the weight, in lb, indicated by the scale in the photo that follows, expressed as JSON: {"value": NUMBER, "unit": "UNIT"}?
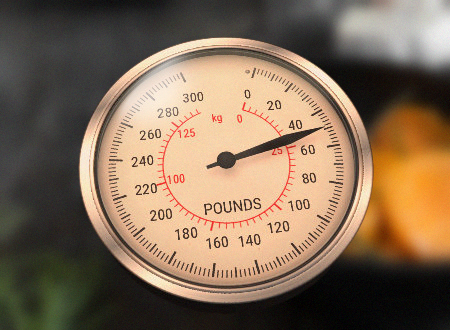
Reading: {"value": 50, "unit": "lb"}
